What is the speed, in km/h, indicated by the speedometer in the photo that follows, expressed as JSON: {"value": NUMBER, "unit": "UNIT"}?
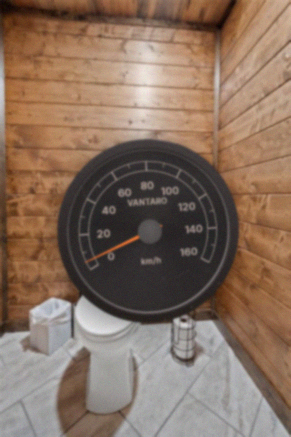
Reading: {"value": 5, "unit": "km/h"}
